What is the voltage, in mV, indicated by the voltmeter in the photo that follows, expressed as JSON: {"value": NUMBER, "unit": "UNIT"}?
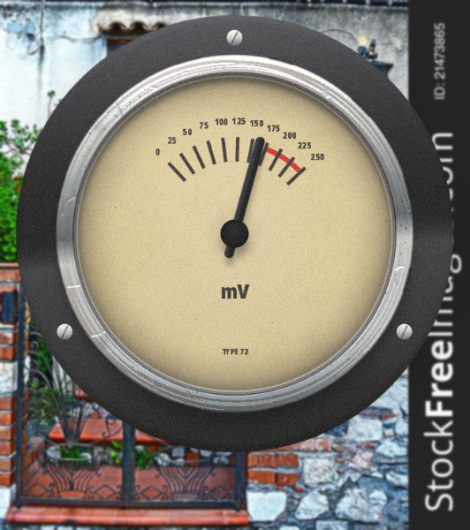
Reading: {"value": 162.5, "unit": "mV"}
